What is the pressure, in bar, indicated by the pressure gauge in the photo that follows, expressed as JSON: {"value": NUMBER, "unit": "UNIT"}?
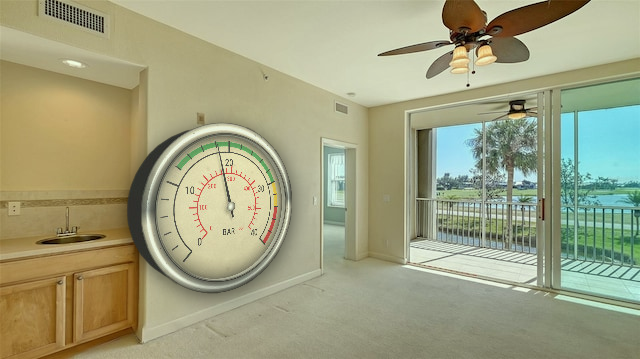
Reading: {"value": 18, "unit": "bar"}
